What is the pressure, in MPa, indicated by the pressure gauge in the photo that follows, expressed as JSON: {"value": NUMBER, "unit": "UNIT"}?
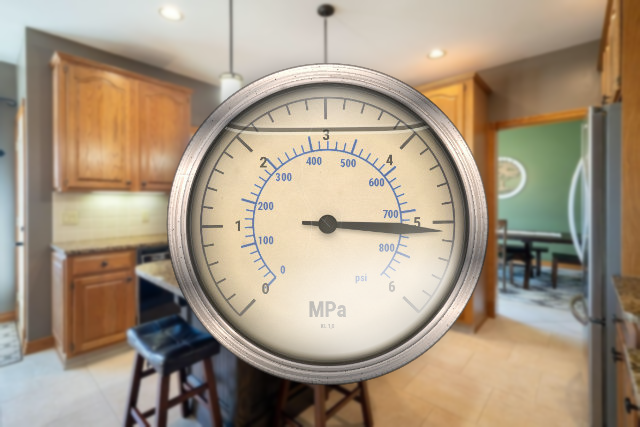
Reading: {"value": 5.1, "unit": "MPa"}
